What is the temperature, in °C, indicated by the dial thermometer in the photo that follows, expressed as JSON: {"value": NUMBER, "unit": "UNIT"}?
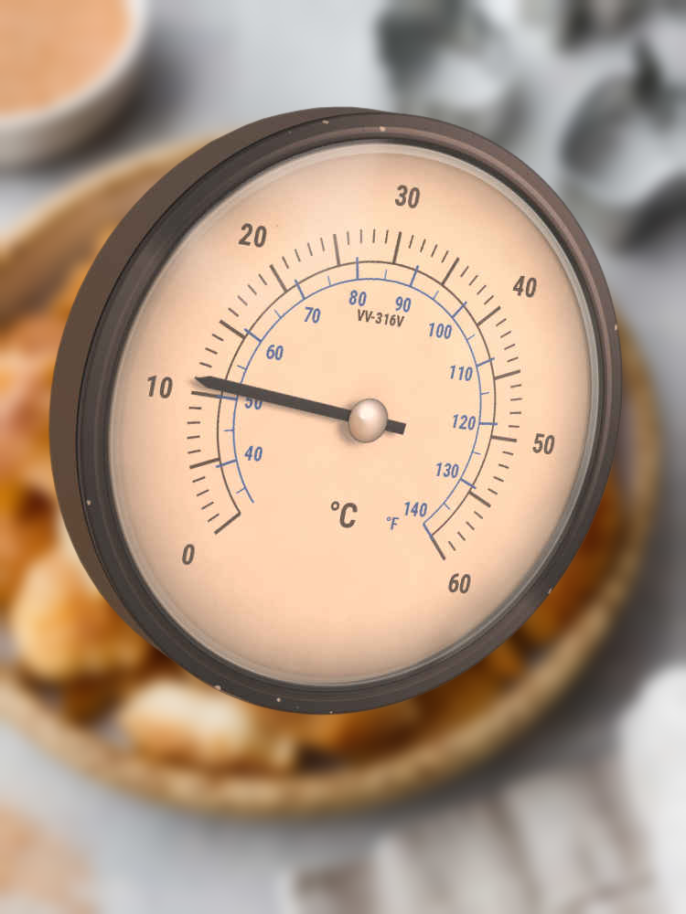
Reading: {"value": 11, "unit": "°C"}
